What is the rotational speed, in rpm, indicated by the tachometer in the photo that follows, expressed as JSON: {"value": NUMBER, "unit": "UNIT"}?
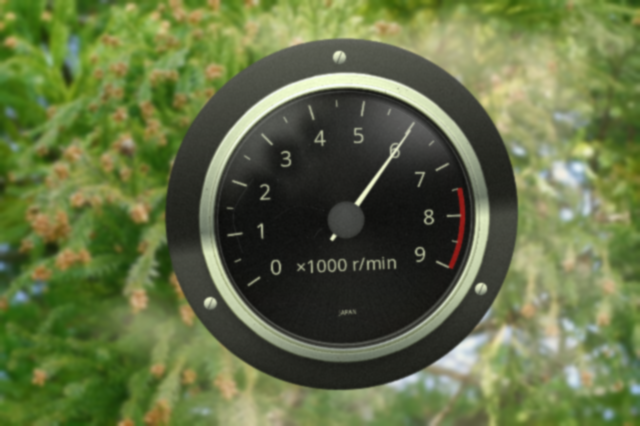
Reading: {"value": 6000, "unit": "rpm"}
